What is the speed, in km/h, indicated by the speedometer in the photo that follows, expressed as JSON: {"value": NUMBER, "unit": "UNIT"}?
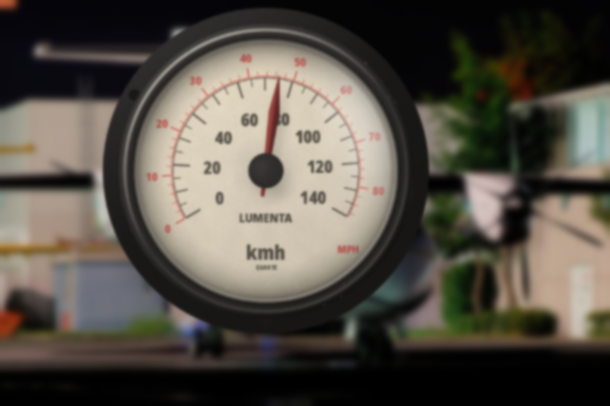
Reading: {"value": 75, "unit": "km/h"}
